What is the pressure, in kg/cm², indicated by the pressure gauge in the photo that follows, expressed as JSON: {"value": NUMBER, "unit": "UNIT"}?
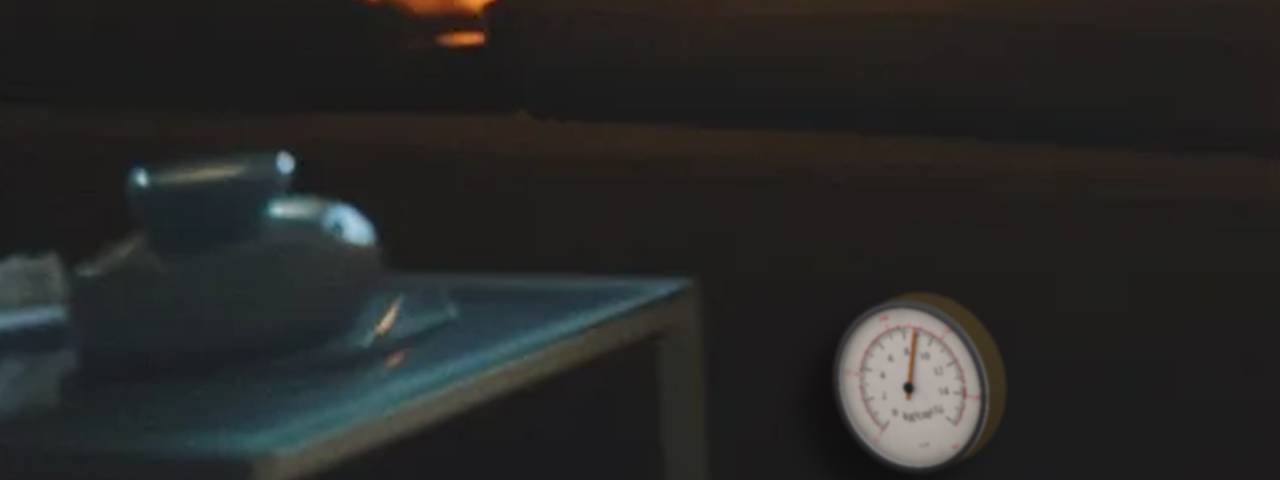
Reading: {"value": 9, "unit": "kg/cm²"}
